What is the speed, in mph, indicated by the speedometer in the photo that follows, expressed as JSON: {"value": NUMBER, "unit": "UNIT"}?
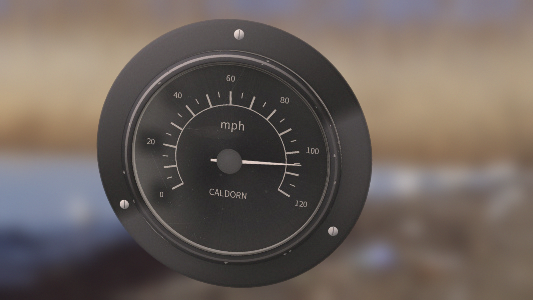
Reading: {"value": 105, "unit": "mph"}
